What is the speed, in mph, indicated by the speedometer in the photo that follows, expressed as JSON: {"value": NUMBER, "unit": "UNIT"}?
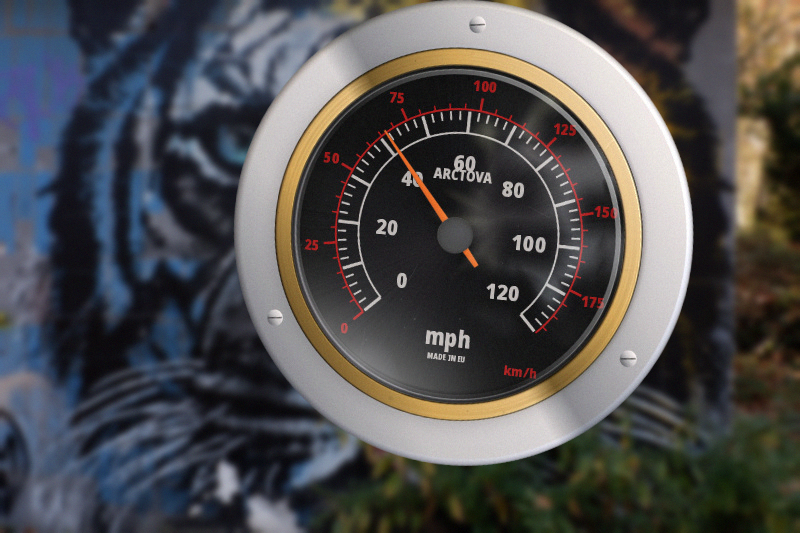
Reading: {"value": 42, "unit": "mph"}
